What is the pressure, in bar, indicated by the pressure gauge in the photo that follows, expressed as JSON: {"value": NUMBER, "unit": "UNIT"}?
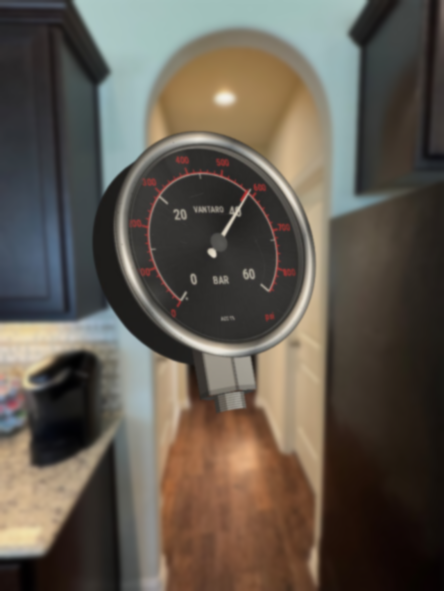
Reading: {"value": 40, "unit": "bar"}
